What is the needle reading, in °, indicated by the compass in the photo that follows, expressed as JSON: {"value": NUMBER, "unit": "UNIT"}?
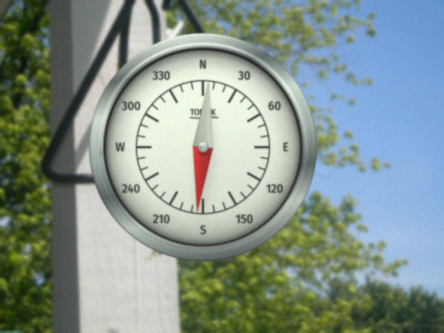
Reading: {"value": 185, "unit": "°"}
